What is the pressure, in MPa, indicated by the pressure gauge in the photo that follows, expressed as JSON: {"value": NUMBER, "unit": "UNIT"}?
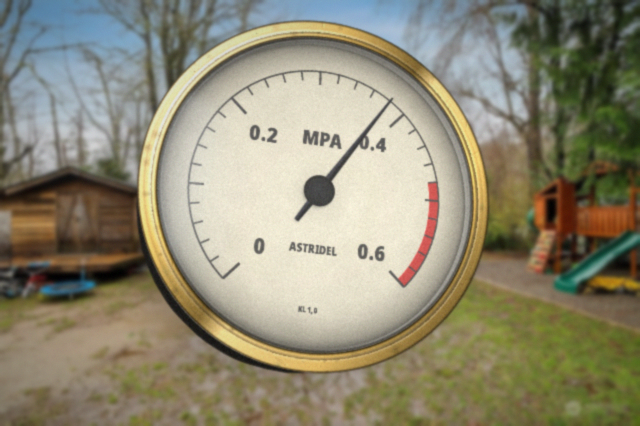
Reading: {"value": 0.38, "unit": "MPa"}
